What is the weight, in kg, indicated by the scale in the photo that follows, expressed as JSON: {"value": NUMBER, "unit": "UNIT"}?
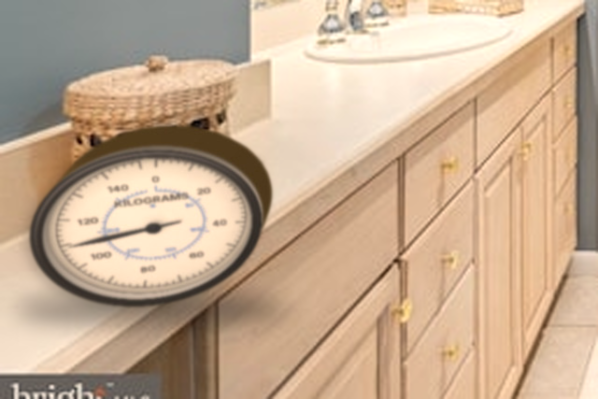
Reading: {"value": 110, "unit": "kg"}
